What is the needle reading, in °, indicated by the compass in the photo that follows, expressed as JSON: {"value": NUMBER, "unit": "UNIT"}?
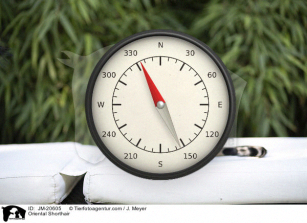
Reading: {"value": 335, "unit": "°"}
